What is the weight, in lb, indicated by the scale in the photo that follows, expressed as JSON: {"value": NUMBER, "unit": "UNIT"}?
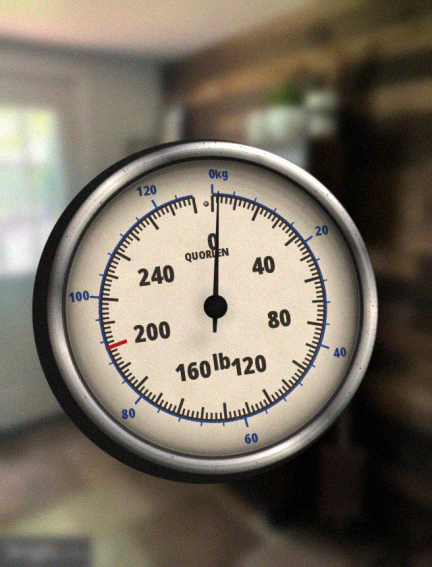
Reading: {"value": 2, "unit": "lb"}
